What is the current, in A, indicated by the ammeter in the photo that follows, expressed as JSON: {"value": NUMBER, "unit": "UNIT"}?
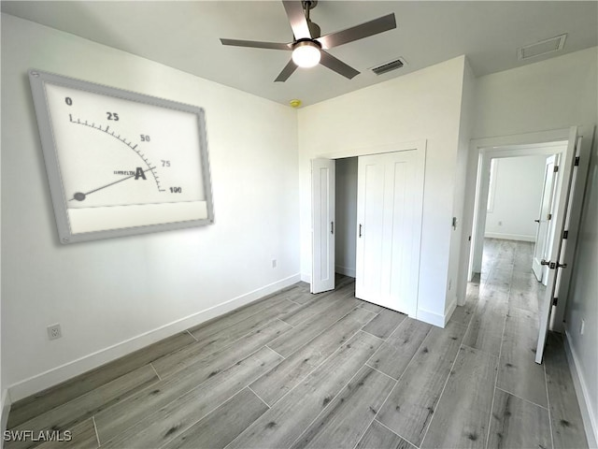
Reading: {"value": 75, "unit": "A"}
